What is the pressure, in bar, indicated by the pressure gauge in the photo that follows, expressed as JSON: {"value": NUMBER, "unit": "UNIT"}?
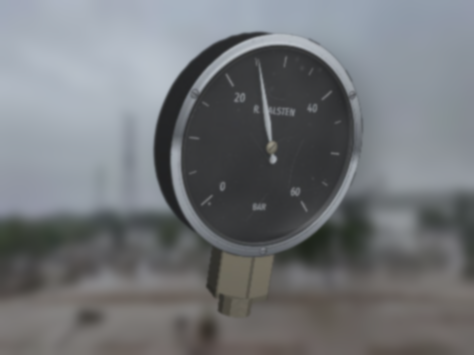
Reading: {"value": 25, "unit": "bar"}
